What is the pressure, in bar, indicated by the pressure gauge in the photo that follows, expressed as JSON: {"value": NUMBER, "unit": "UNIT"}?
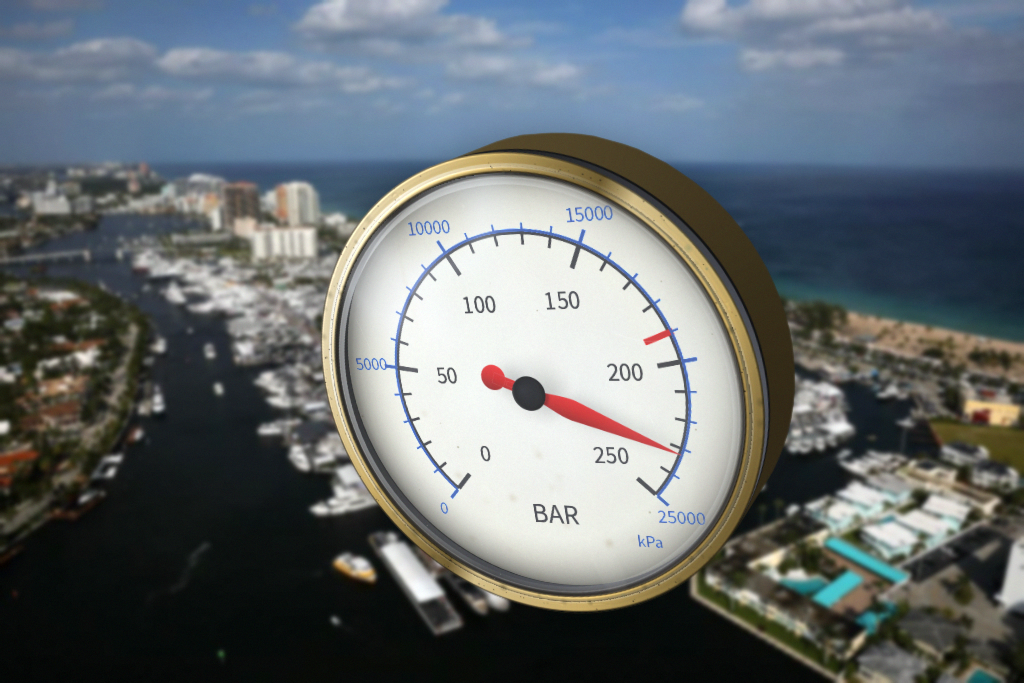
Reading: {"value": 230, "unit": "bar"}
